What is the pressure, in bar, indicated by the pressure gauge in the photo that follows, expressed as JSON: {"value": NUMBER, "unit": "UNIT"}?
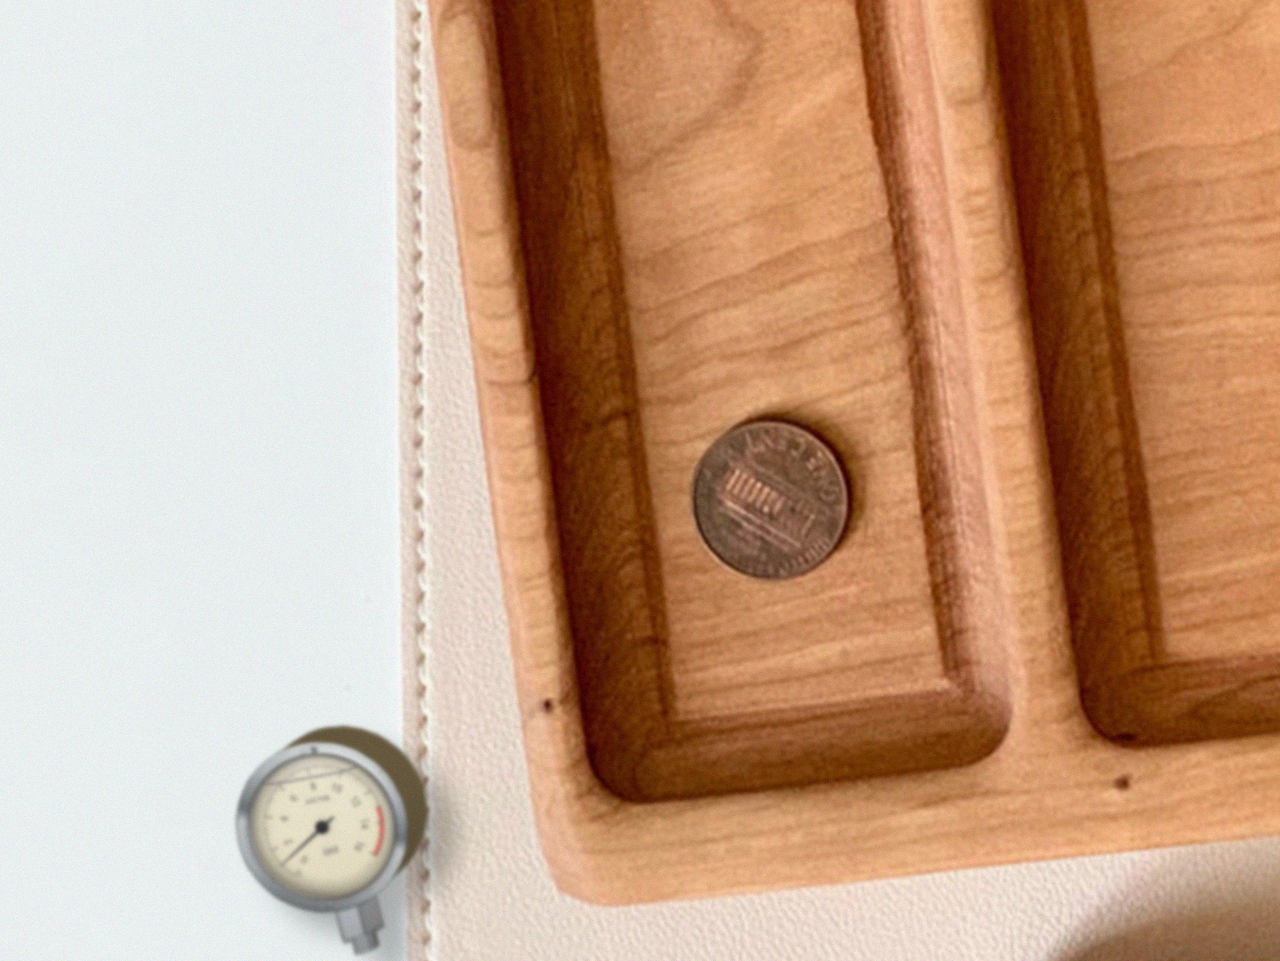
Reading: {"value": 1, "unit": "bar"}
